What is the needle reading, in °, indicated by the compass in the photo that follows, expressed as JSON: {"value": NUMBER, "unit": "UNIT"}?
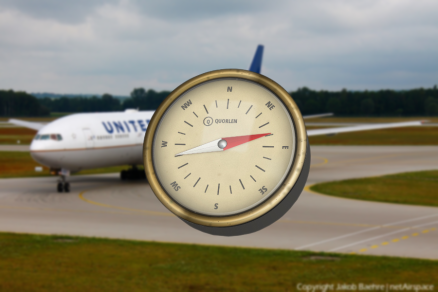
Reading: {"value": 75, "unit": "°"}
